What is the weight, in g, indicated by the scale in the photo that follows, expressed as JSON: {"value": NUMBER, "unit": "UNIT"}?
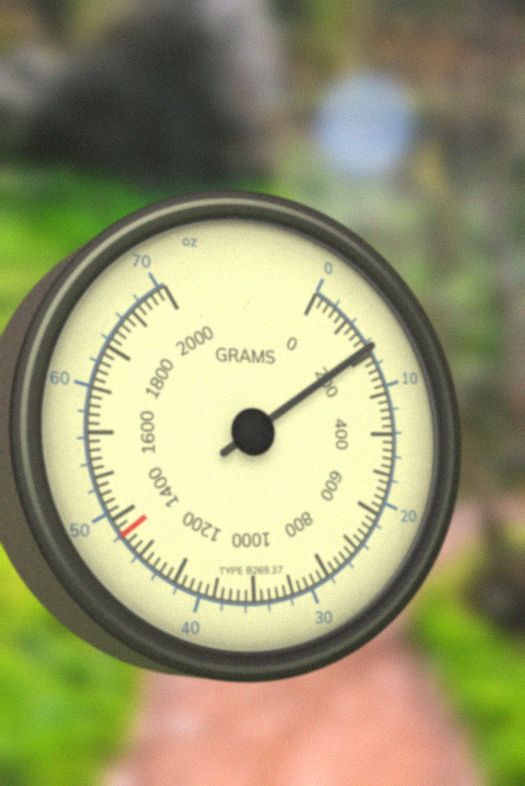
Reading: {"value": 180, "unit": "g"}
